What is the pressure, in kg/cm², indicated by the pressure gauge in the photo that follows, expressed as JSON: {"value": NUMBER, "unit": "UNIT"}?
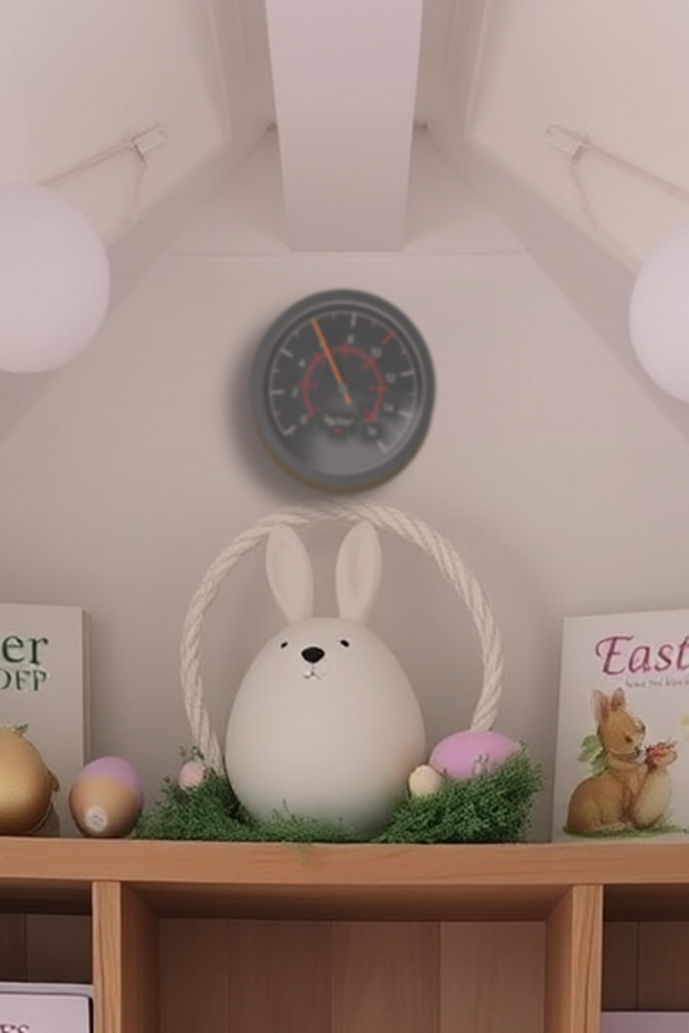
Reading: {"value": 6, "unit": "kg/cm²"}
